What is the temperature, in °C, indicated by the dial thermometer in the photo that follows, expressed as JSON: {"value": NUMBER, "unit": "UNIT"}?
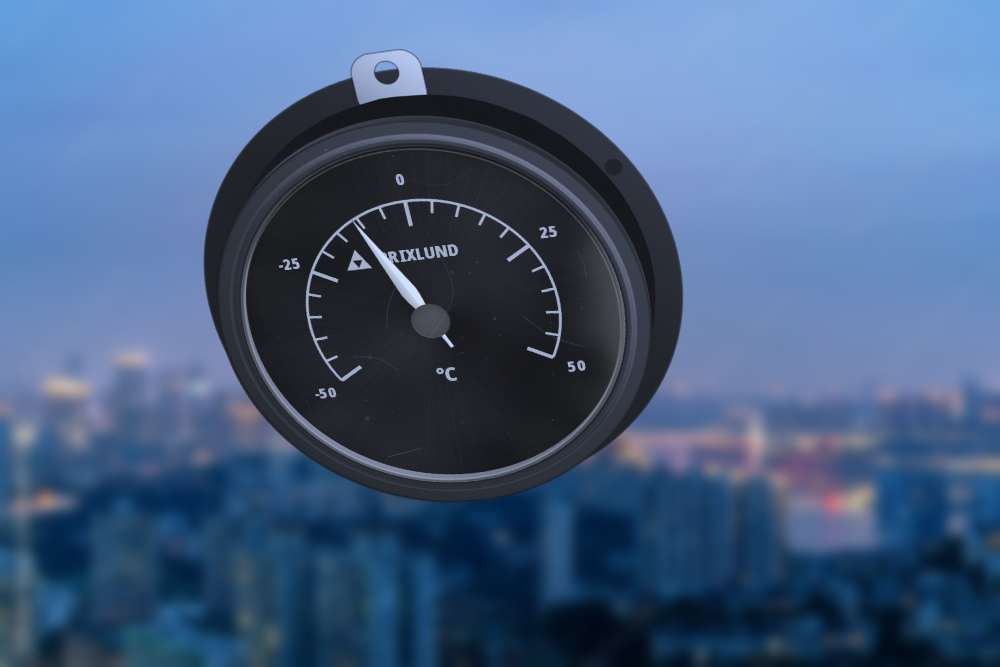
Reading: {"value": -10, "unit": "°C"}
